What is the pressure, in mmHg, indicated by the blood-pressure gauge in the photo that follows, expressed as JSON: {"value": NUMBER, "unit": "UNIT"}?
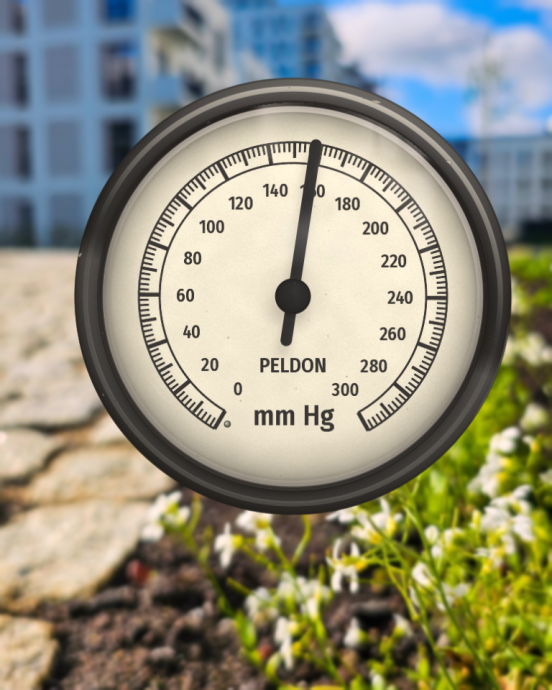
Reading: {"value": 158, "unit": "mmHg"}
